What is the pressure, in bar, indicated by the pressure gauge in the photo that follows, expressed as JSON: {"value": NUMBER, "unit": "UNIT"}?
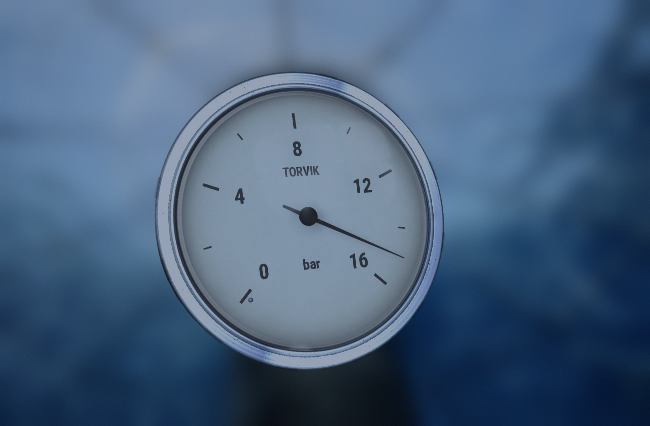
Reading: {"value": 15, "unit": "bar"}
